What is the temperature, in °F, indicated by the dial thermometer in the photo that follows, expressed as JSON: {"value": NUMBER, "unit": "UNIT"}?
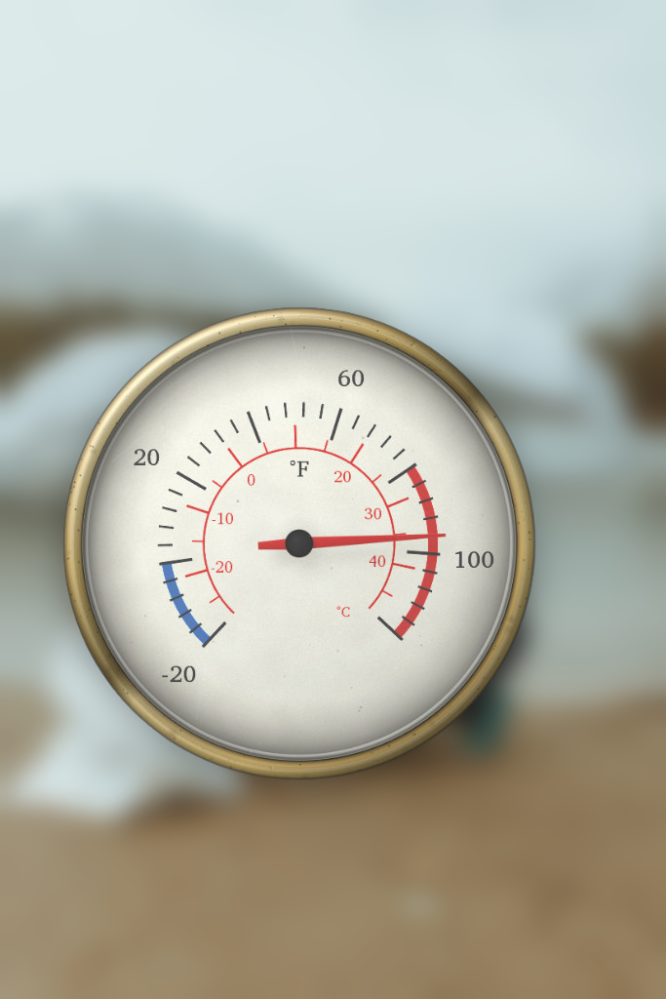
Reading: {"value": 96, "unit": "°F"}
